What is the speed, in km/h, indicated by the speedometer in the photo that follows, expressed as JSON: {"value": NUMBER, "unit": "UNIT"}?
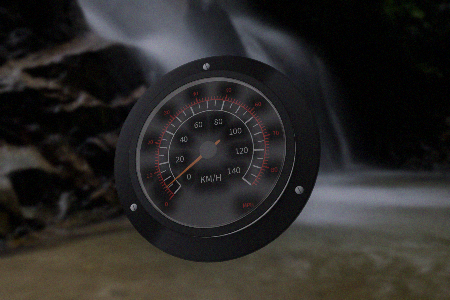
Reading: {"value": 5, "unit": "km/h"}
